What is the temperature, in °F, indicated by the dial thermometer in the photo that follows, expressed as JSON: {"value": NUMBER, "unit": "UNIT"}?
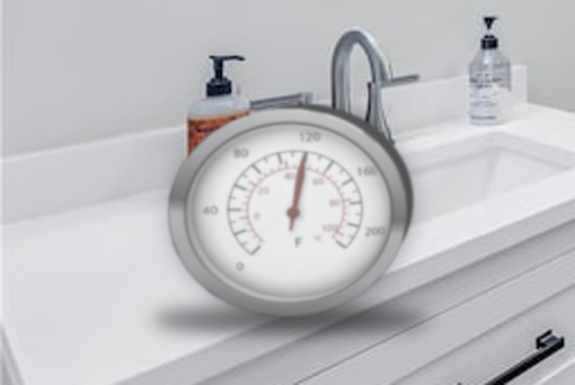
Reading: {"value": 120, "unit": "°F"}
